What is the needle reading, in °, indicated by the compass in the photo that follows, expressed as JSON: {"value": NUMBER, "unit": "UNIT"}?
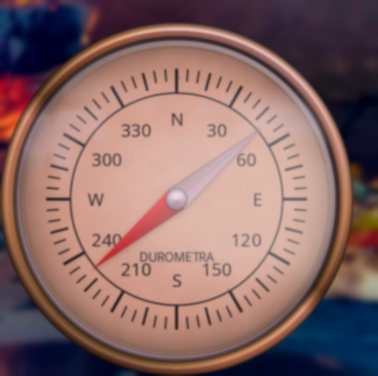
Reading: {"value": 230, "unit": "°"}
